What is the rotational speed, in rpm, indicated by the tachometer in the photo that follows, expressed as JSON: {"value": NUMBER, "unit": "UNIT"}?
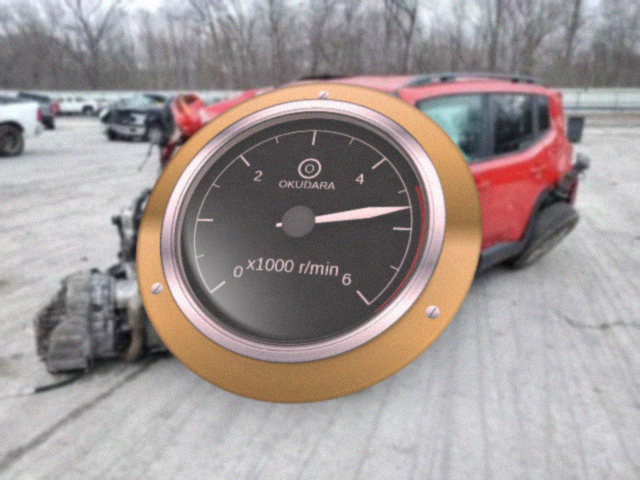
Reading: {"value": 4750, "unit": "rpm"}
